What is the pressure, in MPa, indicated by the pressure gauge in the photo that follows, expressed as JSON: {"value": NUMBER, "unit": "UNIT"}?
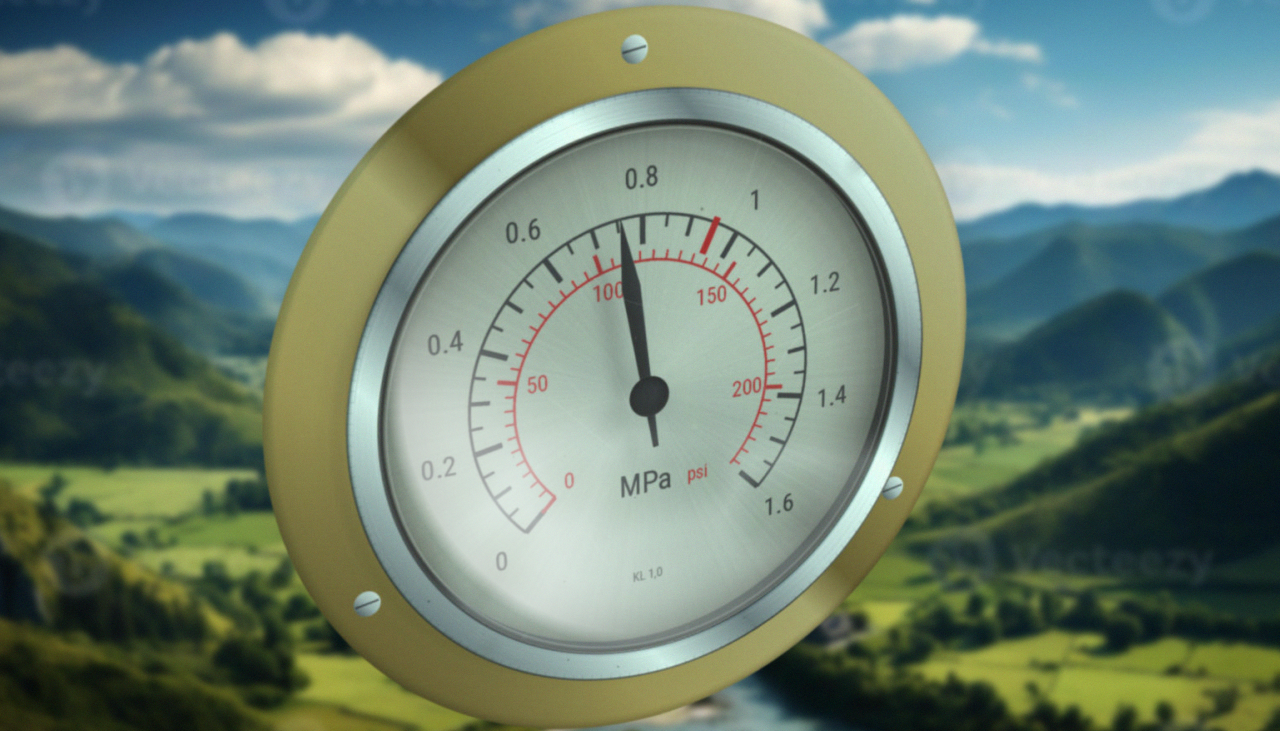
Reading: {"value": 0.75, "unit": "MPa"}
